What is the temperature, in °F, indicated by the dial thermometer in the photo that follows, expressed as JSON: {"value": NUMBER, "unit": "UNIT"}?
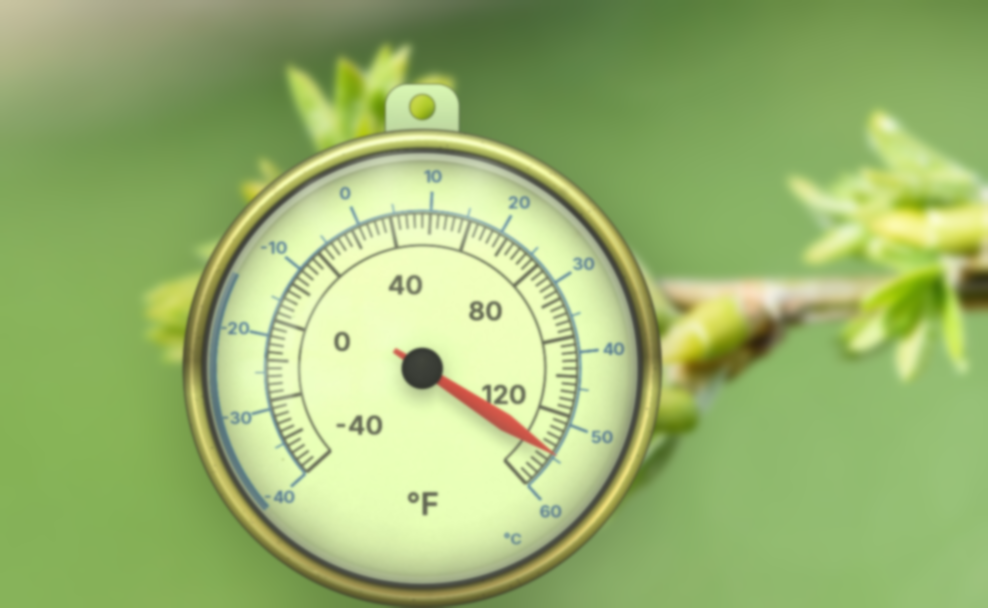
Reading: {"value": 130, "unit": "°F"}
